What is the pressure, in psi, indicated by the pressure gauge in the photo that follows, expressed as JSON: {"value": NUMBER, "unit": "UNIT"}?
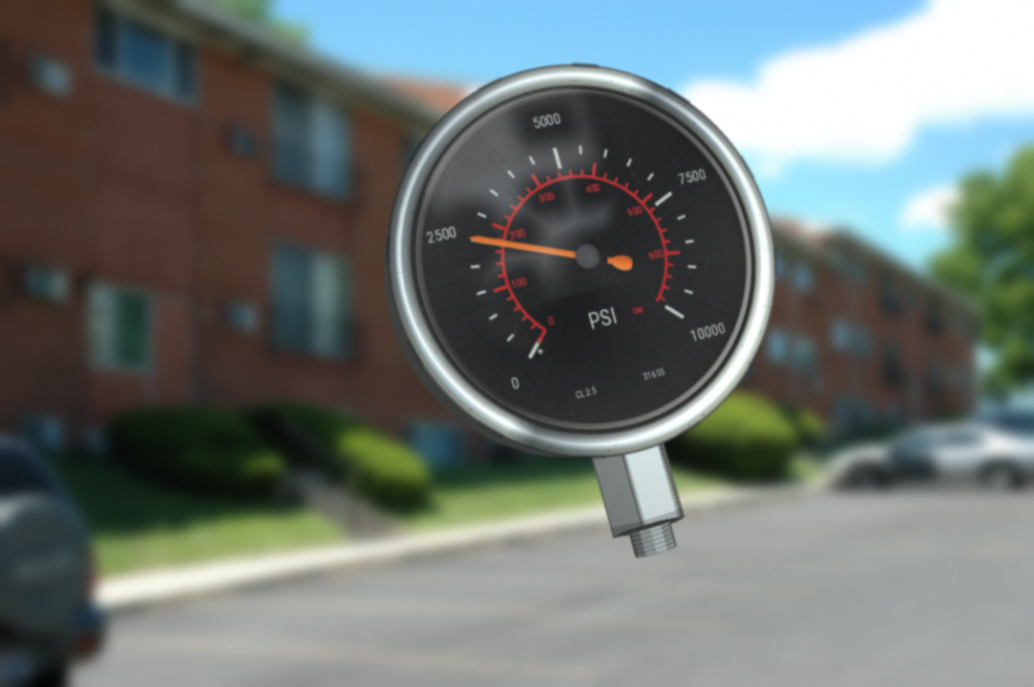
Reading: {"value": 2500, "unit": "psi"}
